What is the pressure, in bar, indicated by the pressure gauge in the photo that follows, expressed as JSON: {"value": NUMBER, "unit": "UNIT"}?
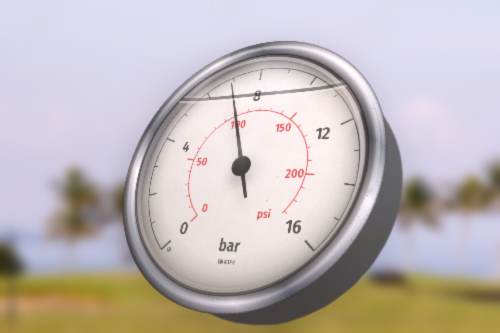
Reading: {"value": 7, "unit": "bar"}
